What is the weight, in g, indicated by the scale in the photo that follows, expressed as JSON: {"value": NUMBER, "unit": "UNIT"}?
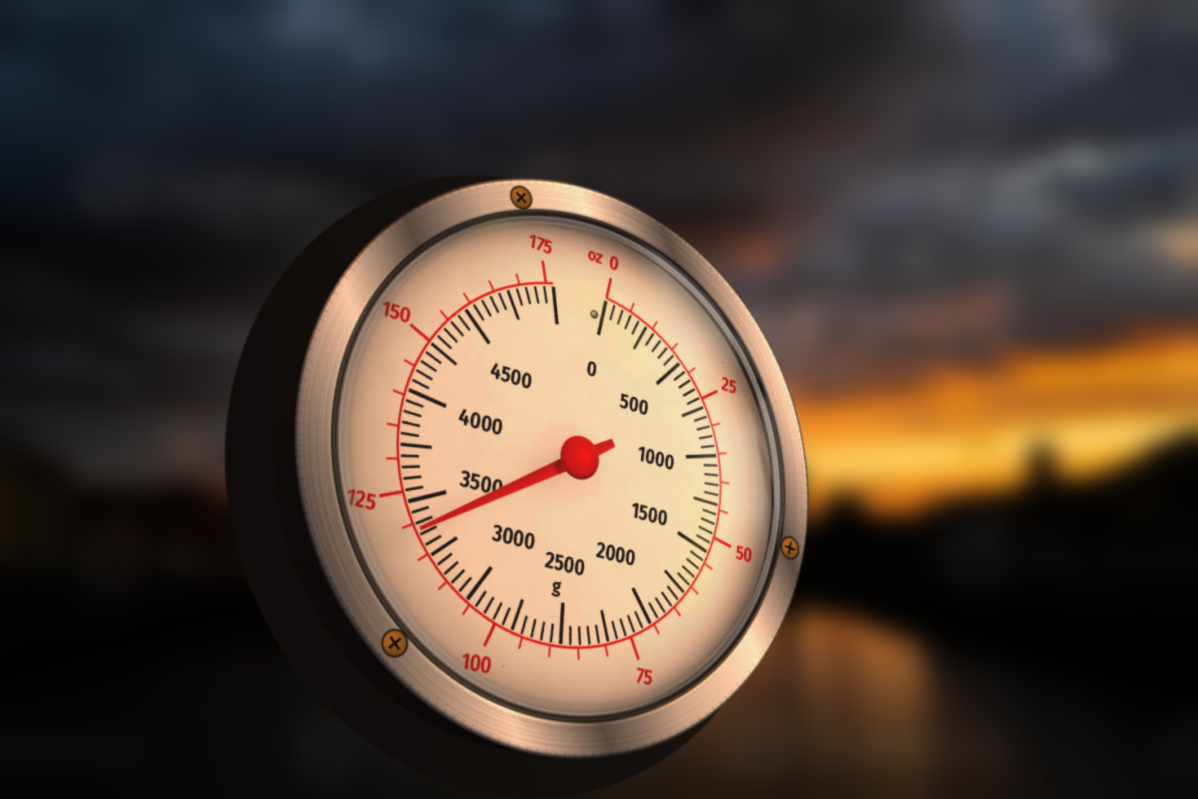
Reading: {"value": 3375, "unit": "g"}
